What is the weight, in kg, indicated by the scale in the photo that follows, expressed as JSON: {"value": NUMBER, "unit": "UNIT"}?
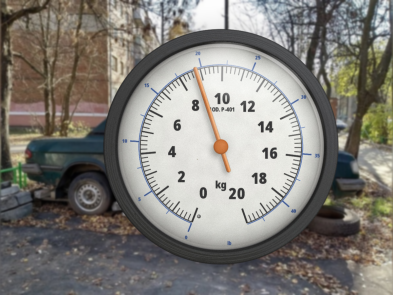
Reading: {"value": 8.8, "unit": "kg"}
